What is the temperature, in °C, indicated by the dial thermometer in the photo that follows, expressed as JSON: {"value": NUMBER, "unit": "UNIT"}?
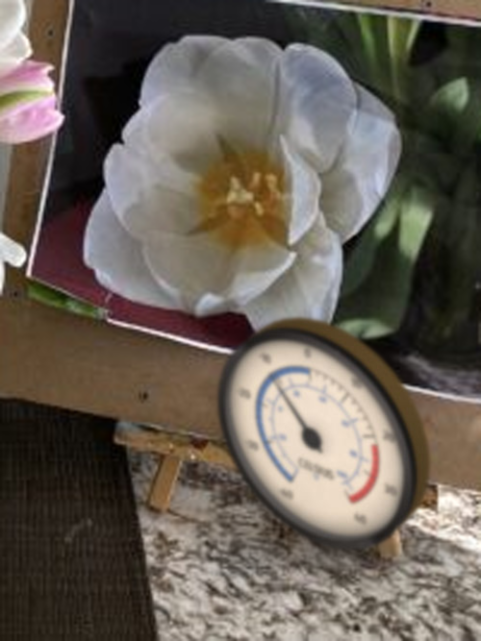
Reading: {"value": -10, "unit": "°C"}
